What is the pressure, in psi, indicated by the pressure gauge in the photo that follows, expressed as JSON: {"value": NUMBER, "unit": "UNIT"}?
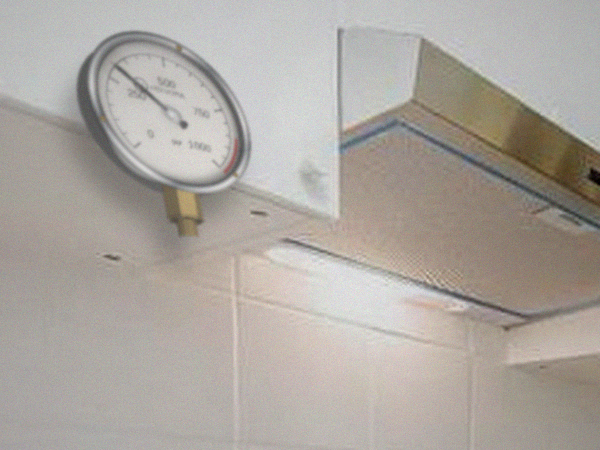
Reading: {"value": 300, "unit": "psi"}
